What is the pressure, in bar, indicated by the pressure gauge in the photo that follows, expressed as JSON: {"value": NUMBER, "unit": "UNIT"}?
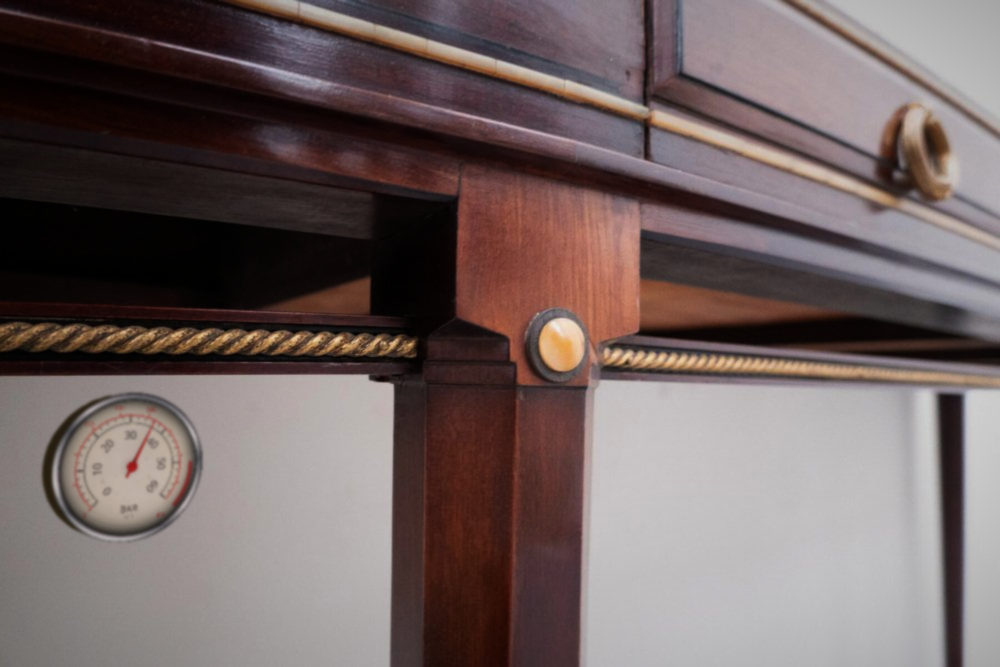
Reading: {"value": 36, "unit": "bar"}
